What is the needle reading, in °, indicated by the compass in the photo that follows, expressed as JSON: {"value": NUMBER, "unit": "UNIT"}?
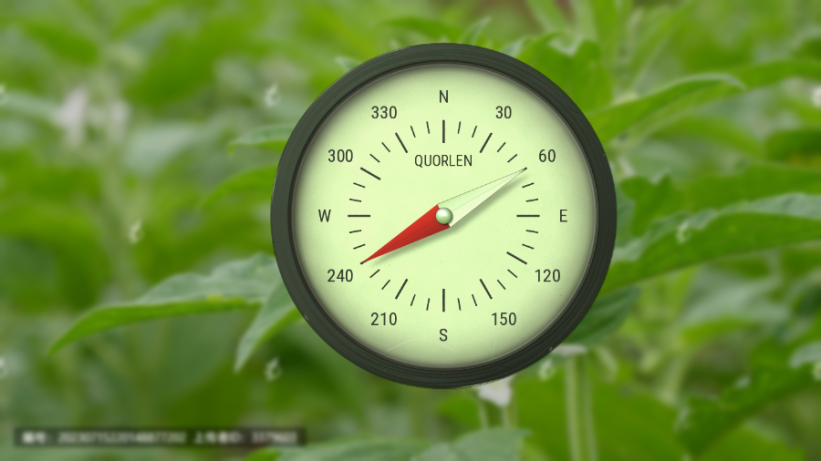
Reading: {"value": 240, "unit": "°"}
